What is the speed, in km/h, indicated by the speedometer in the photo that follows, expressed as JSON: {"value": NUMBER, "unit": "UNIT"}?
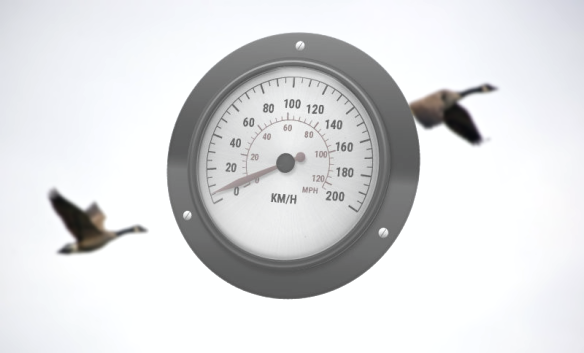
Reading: {"value": 5, "unit": "km/h"}
